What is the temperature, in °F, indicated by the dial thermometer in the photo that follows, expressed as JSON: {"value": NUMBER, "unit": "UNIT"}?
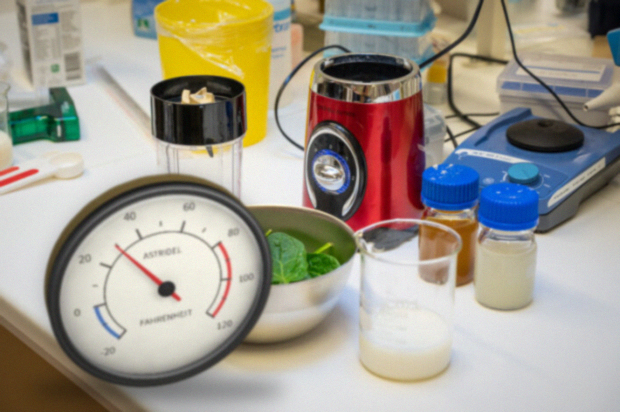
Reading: {"value": 30, "unit": "°F"}
